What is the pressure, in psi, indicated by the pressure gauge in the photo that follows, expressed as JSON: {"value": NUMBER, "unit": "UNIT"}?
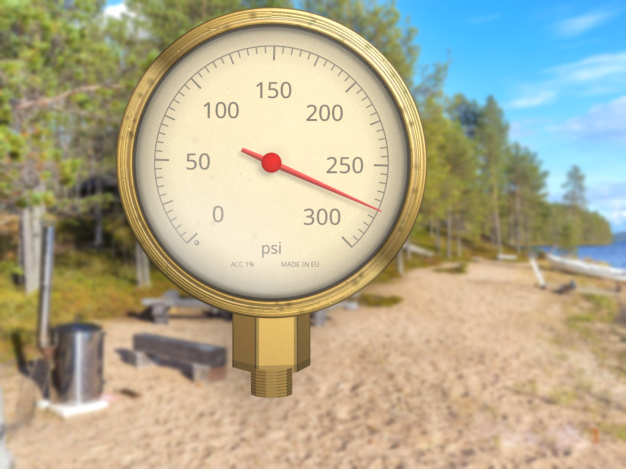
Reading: {"value": 275, "unit": "psi"}
